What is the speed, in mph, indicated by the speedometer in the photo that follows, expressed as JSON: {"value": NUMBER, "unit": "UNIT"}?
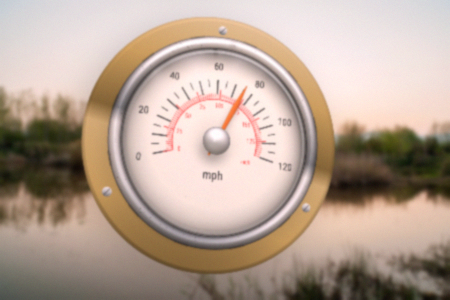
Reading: {"value": 75, "unit": "mph"}
